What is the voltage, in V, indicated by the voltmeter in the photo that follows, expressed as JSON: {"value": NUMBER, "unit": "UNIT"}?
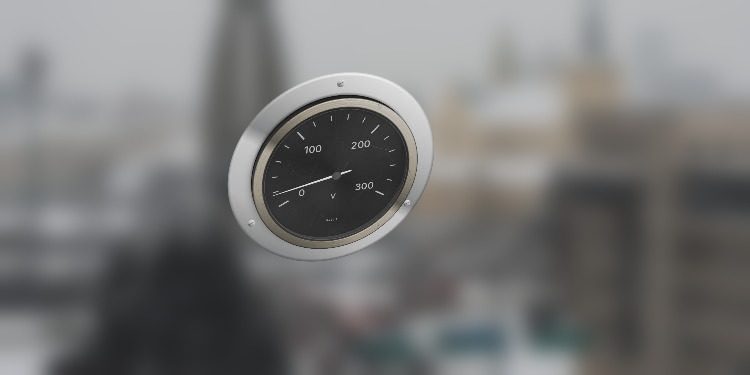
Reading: {"value": 20, "unit": "V"}
